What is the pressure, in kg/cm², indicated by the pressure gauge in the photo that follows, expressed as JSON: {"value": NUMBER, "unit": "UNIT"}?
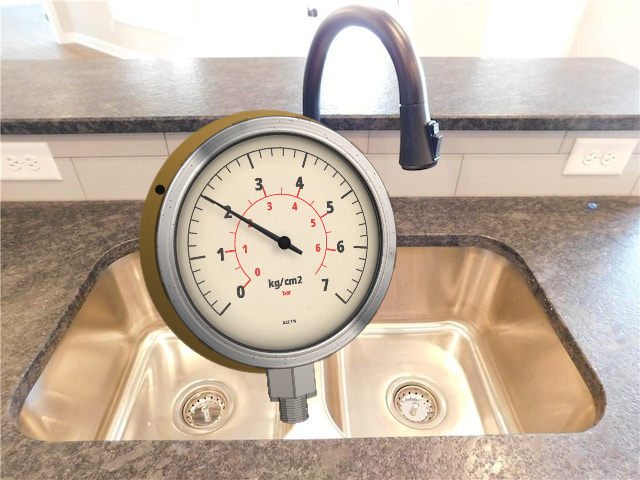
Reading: {"value": 2, "unit": "kg/cm²"}
